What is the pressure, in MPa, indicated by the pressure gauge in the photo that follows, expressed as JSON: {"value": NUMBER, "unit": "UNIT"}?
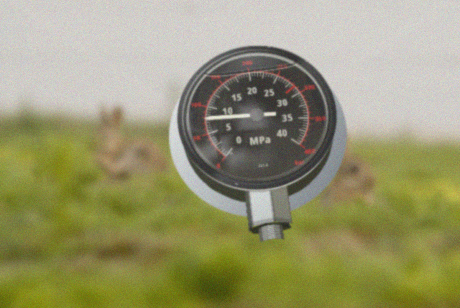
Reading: {"value": 7.5, "unit": "MPa"}
